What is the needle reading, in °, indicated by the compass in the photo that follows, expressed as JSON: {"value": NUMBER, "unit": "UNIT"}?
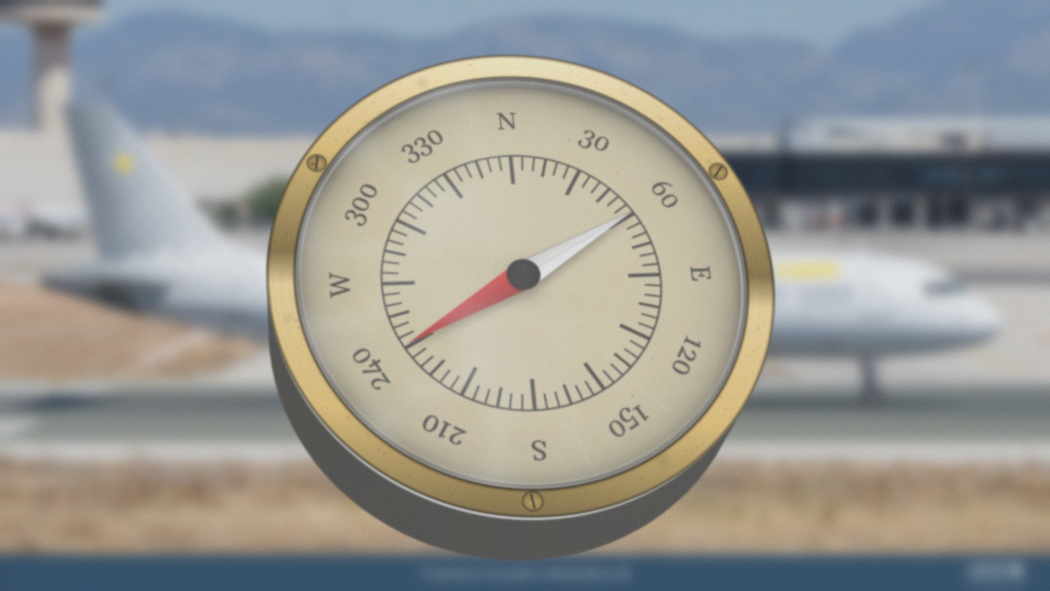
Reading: {"value": 240, "unit": "°"}
